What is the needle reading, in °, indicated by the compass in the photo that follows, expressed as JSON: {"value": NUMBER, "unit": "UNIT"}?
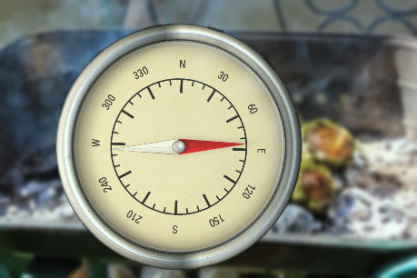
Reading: {"value": 85, "unit": "°"}
